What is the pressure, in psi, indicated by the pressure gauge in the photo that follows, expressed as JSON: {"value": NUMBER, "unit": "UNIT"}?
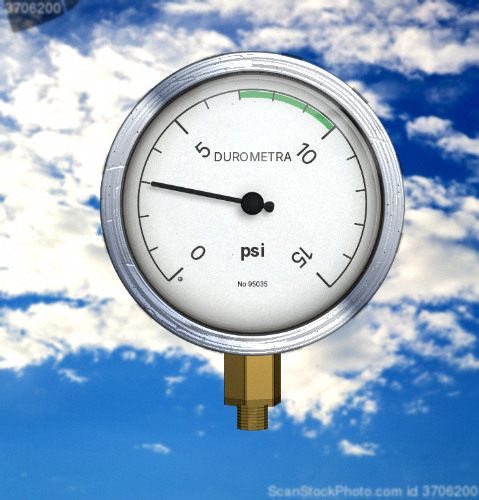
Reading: {"value": 3, "unit": "psi"}
